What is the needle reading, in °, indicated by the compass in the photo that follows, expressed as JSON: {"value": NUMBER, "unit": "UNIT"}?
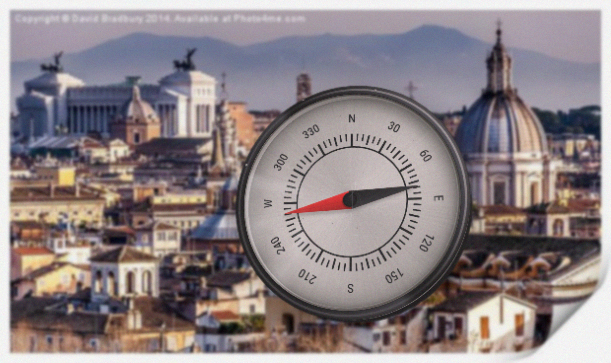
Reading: {"value": 260, "unit": "°"}
